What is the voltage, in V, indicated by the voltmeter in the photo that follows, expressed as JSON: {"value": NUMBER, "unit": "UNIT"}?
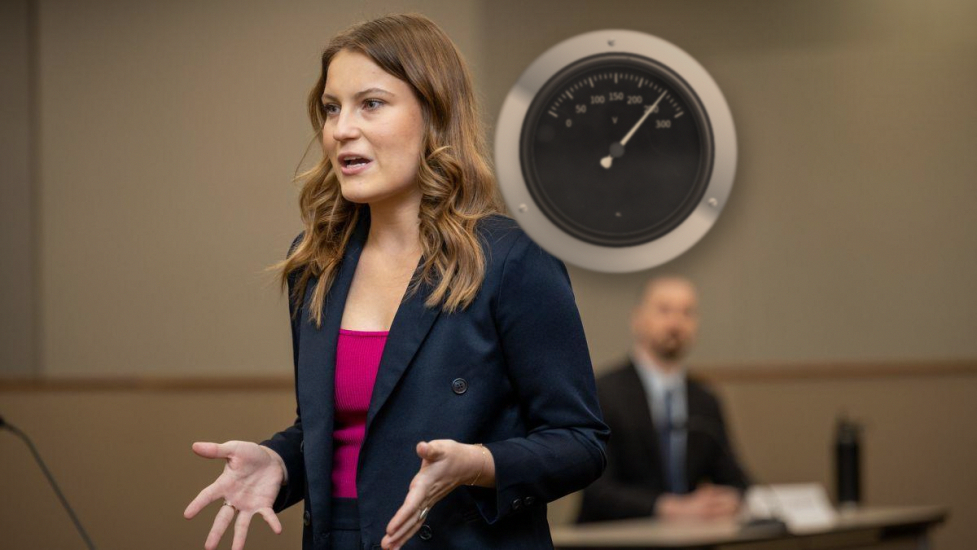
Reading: {"value": 250, "unit": "V"}
